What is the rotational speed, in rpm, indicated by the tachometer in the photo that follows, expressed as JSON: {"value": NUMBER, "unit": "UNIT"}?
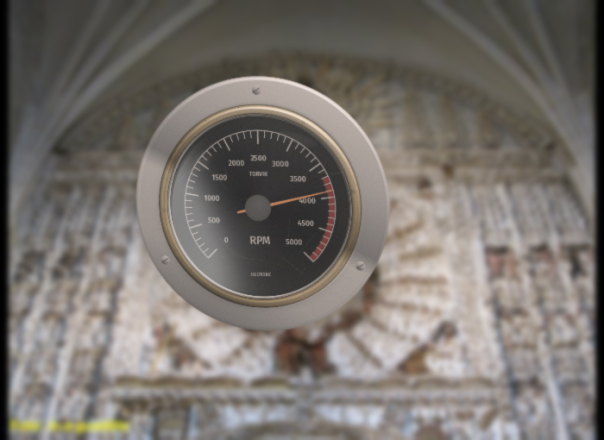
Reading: {"value": 3900, "unit": "rpm"}
